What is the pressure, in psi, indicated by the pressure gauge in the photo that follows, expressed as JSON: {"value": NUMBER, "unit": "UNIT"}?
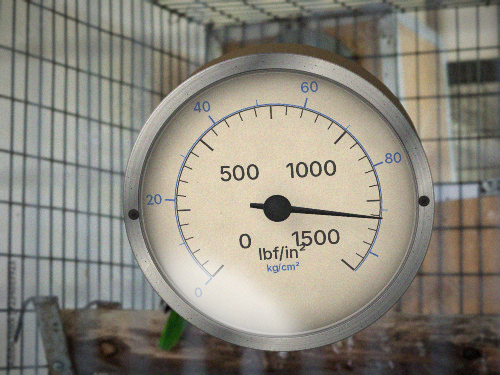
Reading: {"value": 1300, "unit": "psi"}
